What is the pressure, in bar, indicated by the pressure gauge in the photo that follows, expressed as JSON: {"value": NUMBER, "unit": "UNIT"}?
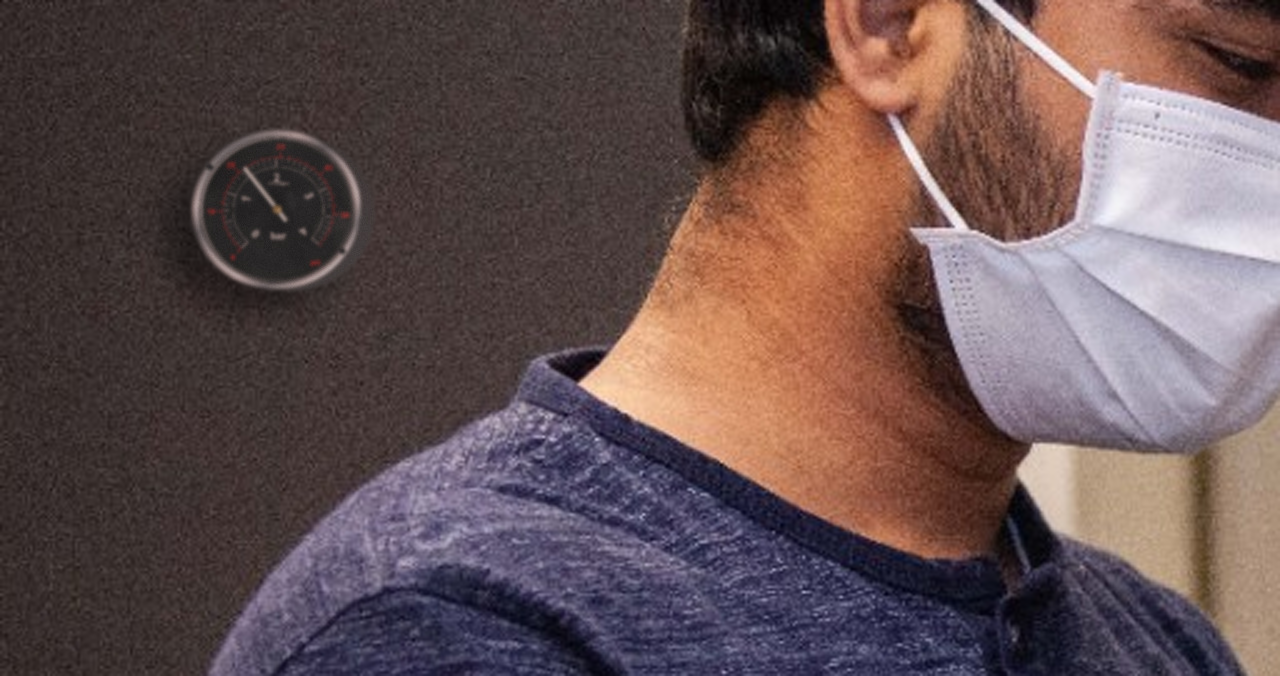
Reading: {"value": 1.5, "unit": "bar"}
